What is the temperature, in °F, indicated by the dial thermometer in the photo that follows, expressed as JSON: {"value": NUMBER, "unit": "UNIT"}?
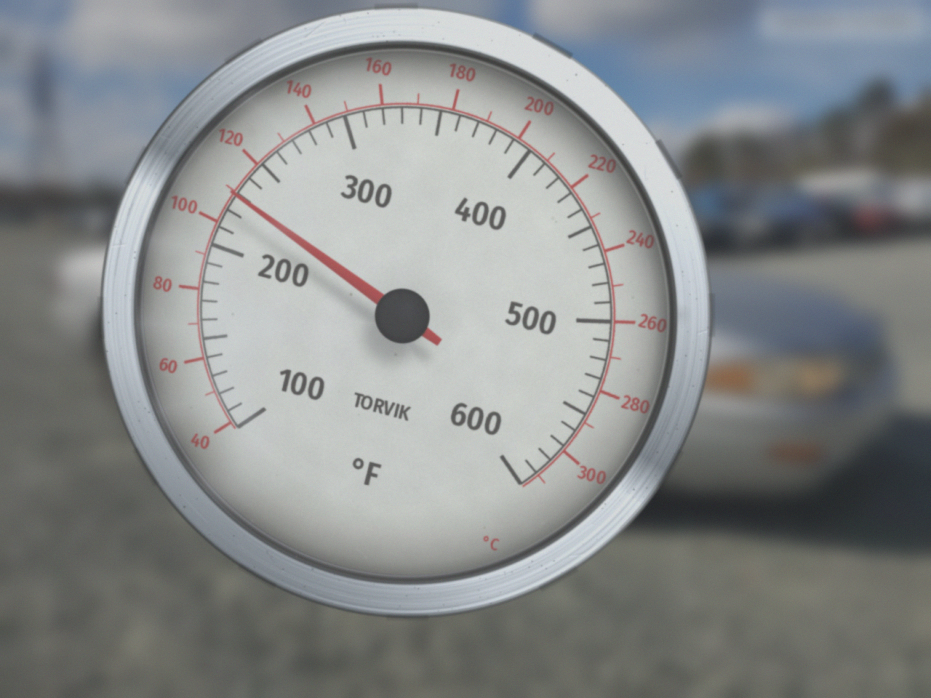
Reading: {"value": 230, "unit": "°F"}
